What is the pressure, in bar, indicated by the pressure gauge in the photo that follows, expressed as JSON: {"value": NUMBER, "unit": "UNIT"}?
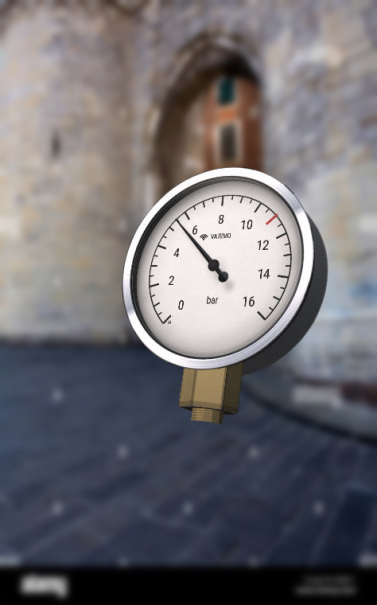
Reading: {"value": 5.5, "unit": "bar"}
